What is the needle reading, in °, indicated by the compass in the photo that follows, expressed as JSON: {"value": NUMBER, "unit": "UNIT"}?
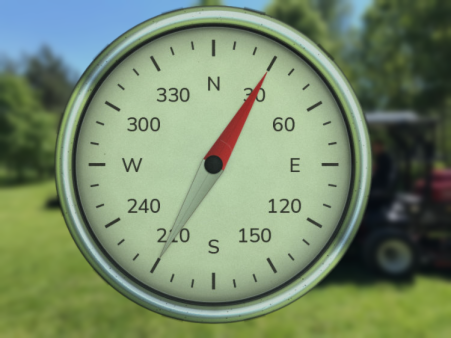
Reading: {"value": 30, "unit": "°"}
